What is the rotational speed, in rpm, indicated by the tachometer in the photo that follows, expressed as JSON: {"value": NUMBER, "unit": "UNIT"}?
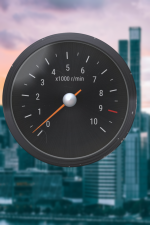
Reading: {"value": 250, "unit": "rpm"}
